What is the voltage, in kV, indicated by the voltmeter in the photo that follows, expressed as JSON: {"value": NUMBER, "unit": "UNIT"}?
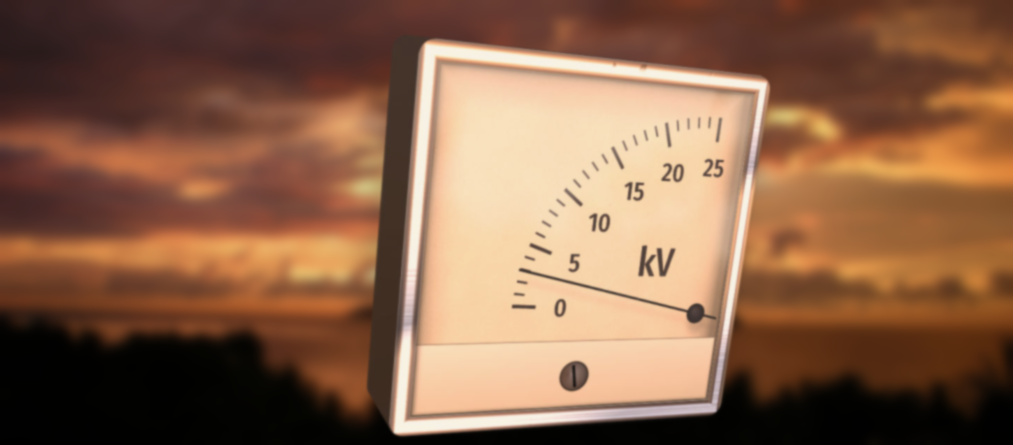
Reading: {"value": 3, "unit": "kV"}
